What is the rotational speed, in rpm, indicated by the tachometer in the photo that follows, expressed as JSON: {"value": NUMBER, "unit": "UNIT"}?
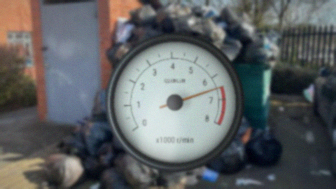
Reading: {"value": 6500, "unit": "rpm"}
